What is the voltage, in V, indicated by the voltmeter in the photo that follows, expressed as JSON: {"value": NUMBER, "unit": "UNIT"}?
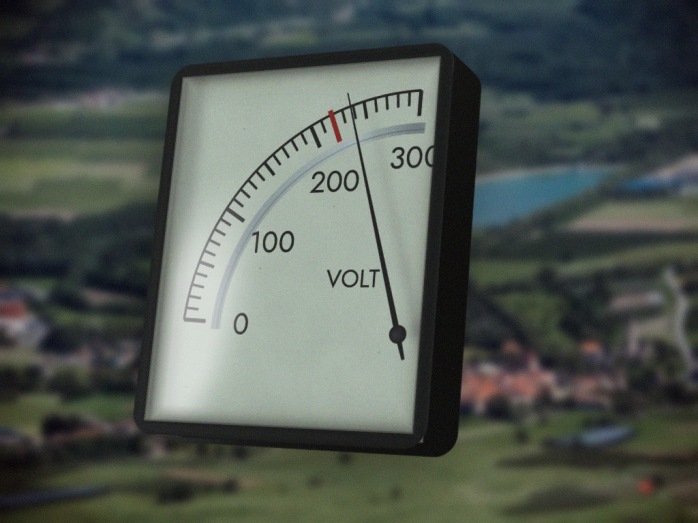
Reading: {"value": 240, "unit": "V"}
